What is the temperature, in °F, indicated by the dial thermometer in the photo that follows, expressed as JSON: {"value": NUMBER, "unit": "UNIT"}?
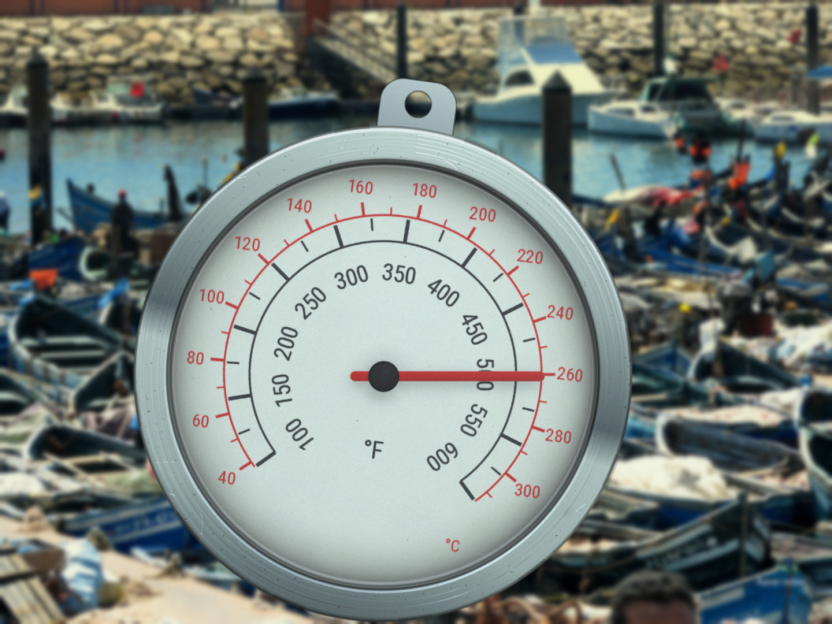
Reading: {"value": 500, "unit": "°F"}
